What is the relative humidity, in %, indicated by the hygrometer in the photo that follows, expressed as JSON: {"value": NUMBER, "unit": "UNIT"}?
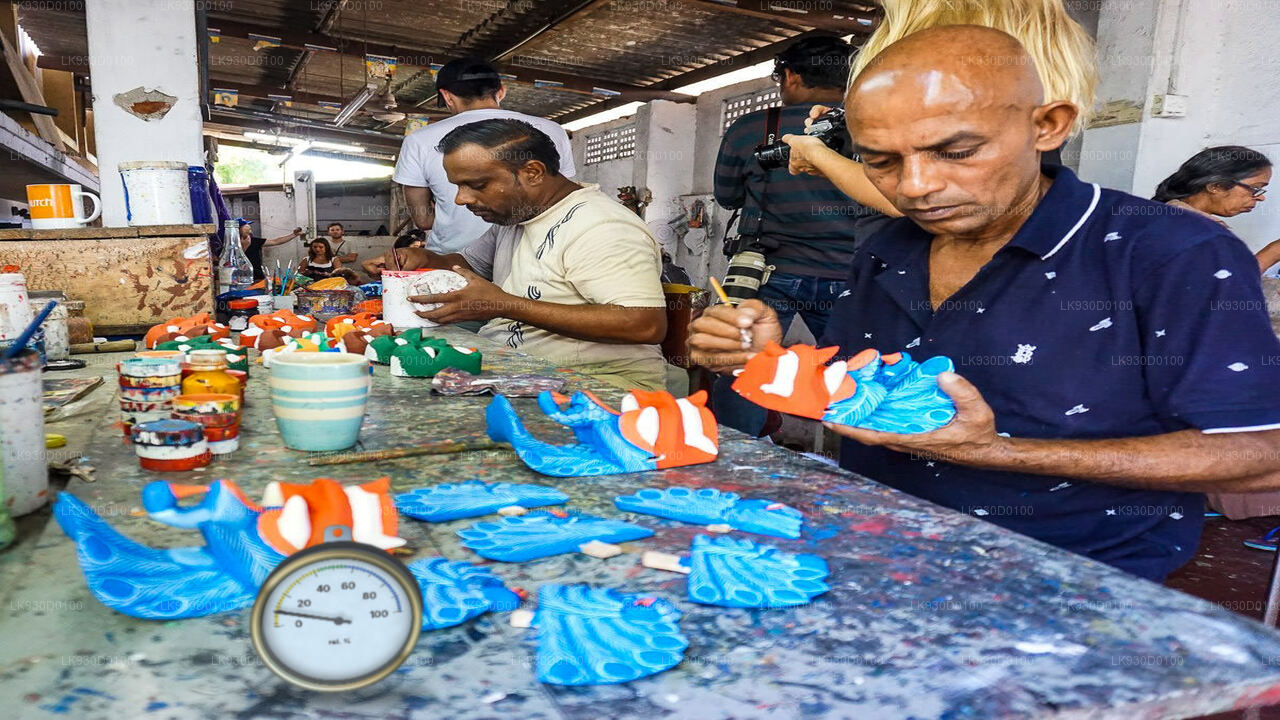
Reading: {"value": 10, "unit": "%"}
